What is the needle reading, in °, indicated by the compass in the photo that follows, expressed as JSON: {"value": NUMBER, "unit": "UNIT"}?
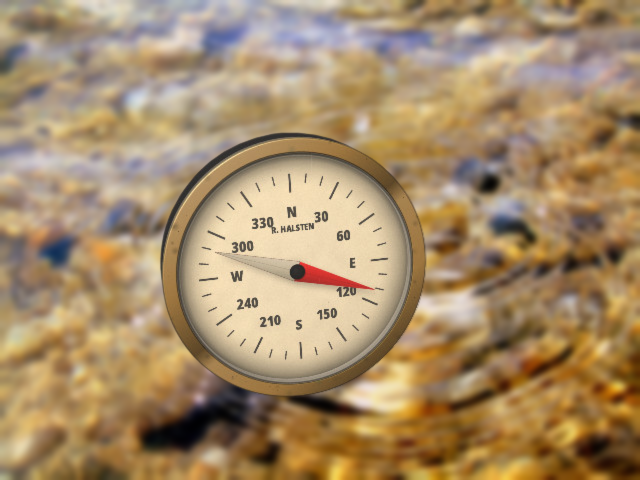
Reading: {"value": 110, "unit": "°"}
